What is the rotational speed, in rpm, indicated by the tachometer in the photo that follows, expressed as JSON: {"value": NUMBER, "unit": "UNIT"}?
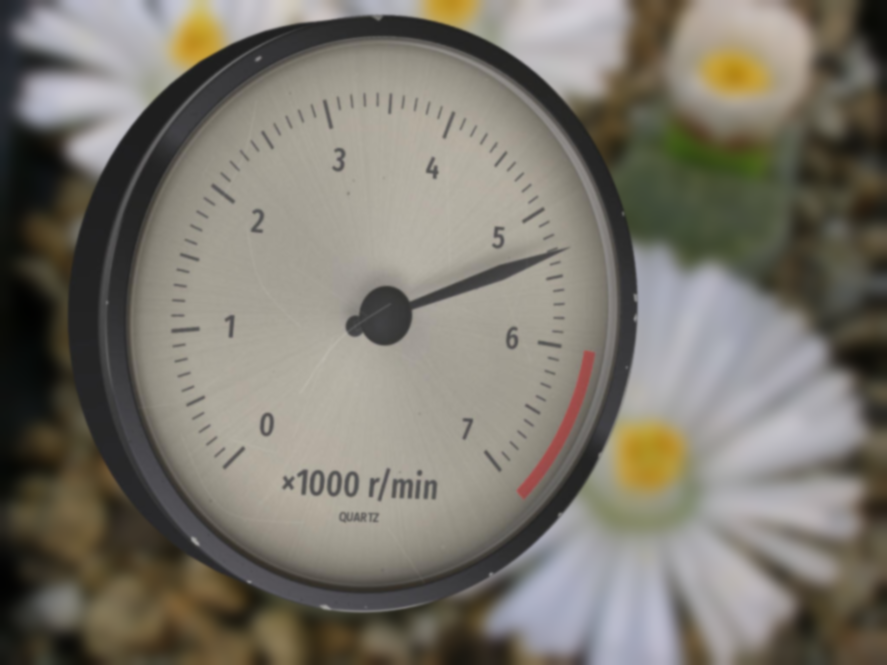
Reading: {"value": 5300, "unit": "rpm"}
